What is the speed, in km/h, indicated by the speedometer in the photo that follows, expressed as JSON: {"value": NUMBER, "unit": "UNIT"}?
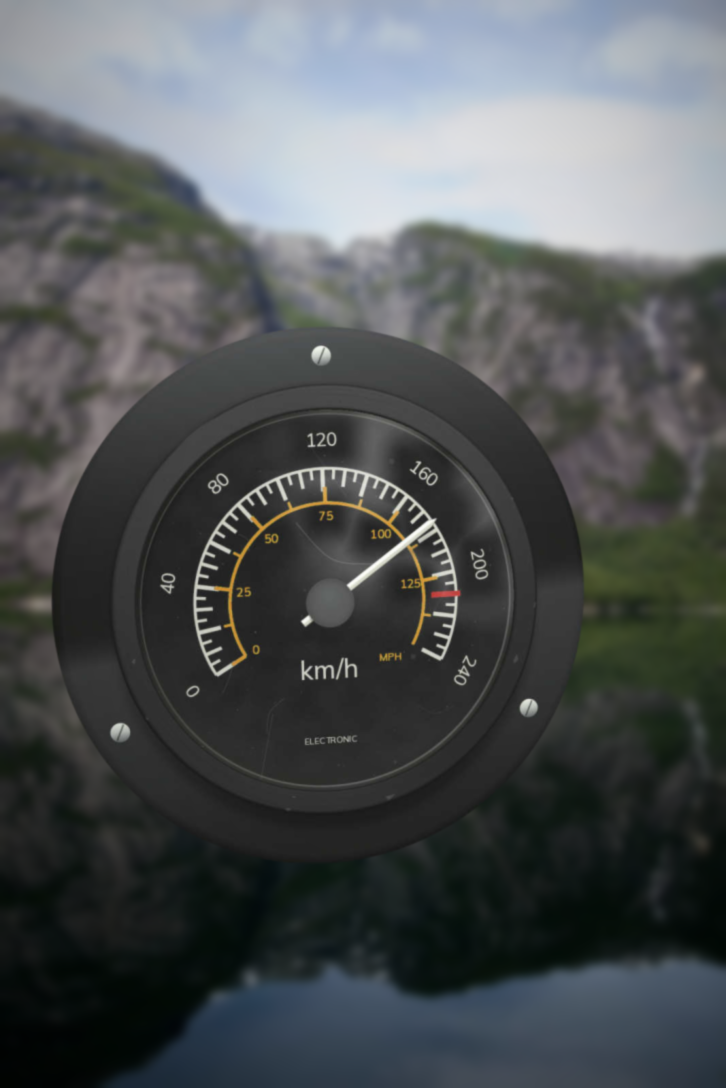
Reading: {"value": 175, "unit": "km/h"}
